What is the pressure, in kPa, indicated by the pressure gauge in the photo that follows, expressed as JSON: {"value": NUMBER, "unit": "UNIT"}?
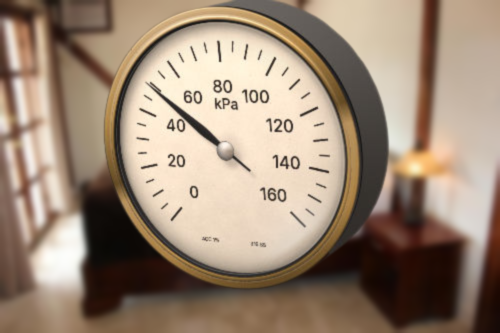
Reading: {"value": 50, "unit": "kPa"}
